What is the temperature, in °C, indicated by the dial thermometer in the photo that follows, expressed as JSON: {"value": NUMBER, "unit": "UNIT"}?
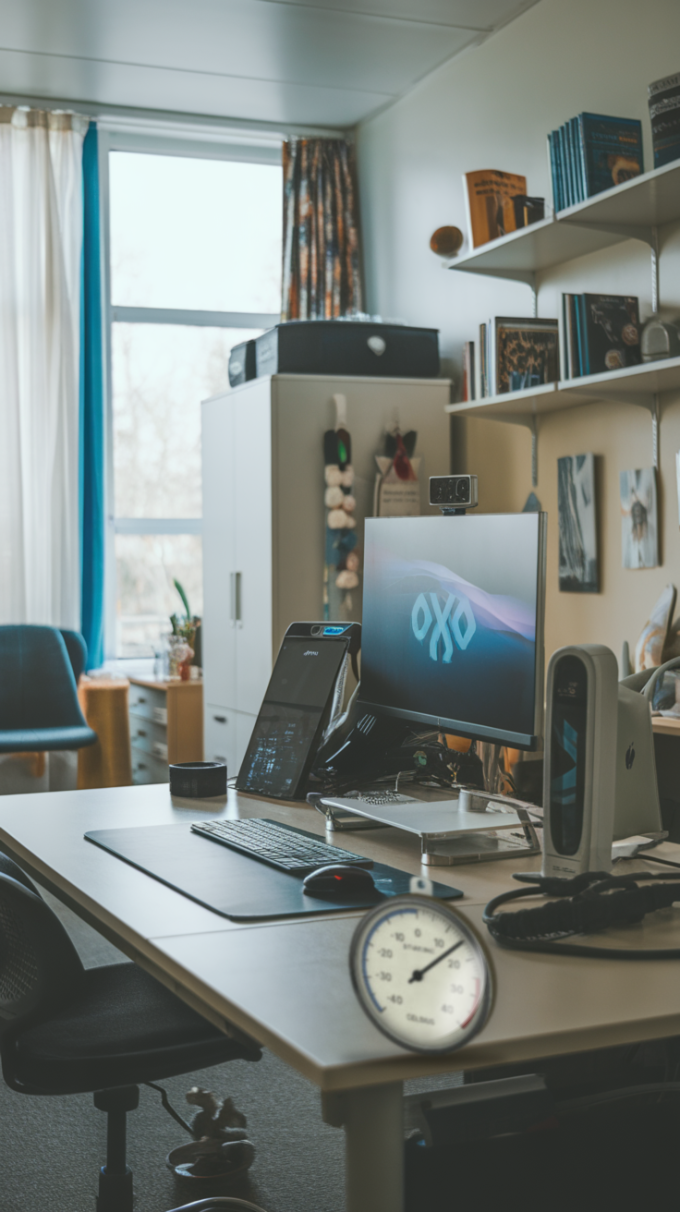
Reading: {"value": 15, "unit": "°C"}
